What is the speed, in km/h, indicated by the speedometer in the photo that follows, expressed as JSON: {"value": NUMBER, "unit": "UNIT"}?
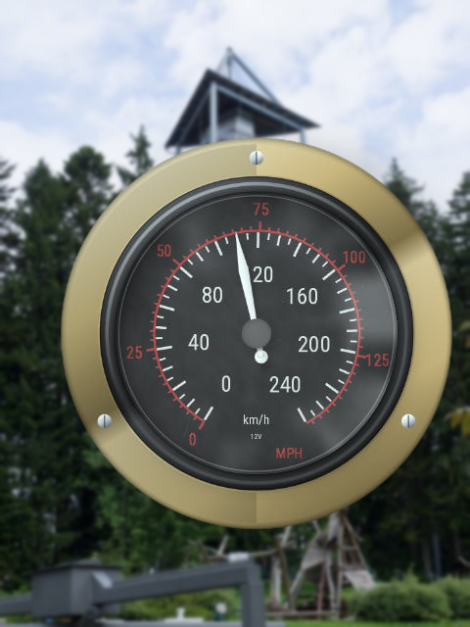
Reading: {"value": 110, "unit": "km/h"}
